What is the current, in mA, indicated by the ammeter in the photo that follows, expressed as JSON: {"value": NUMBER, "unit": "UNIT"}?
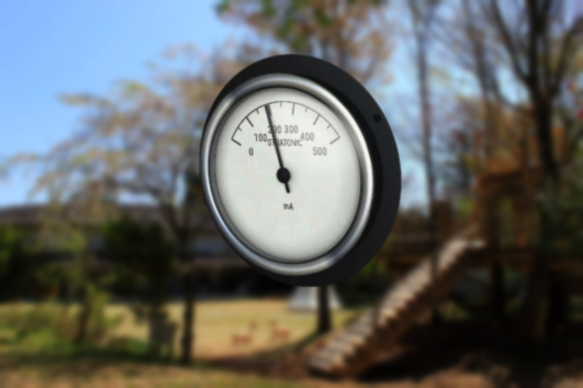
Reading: {"value": 200, "unit": "mA"}
